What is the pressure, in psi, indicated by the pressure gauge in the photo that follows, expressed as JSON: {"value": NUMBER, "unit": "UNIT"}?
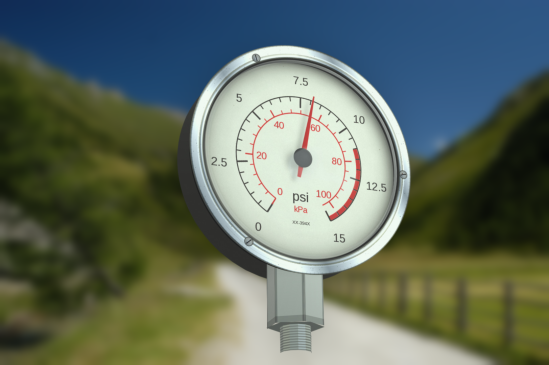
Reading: {"value": 8, "unit": "psi"}
